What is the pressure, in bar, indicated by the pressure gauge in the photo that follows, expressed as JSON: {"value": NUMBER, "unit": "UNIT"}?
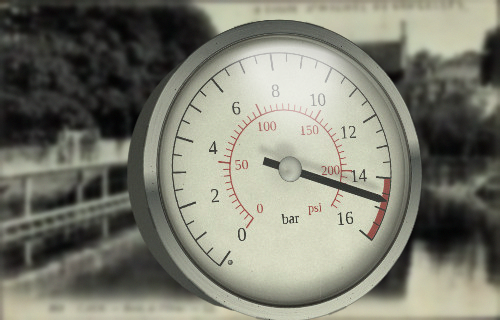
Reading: {"value": 14.75, "unit": "bar"}
